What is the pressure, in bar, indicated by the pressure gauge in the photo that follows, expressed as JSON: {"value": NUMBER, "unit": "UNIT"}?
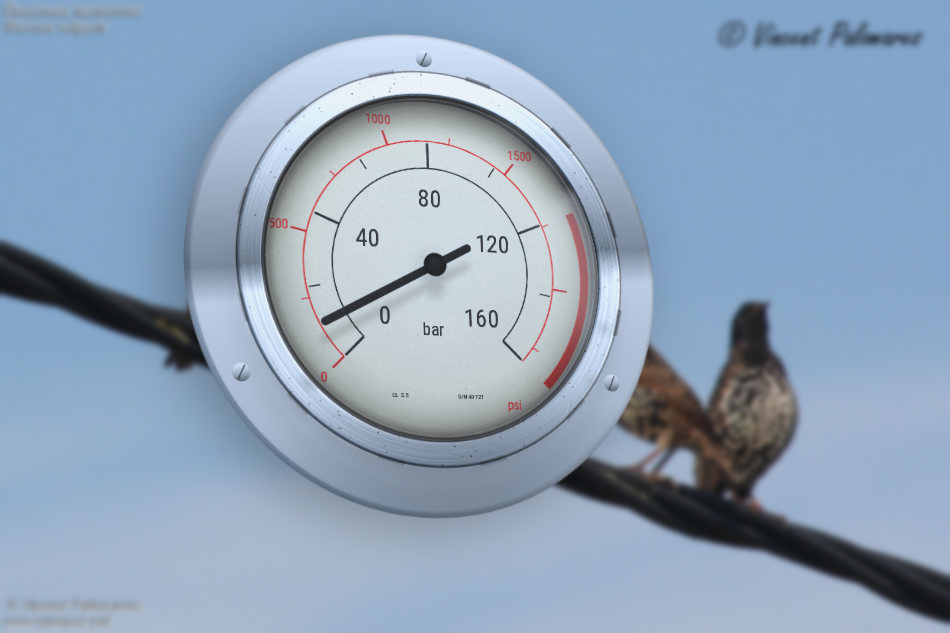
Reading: {"value": 10, "unit": "bar"}
